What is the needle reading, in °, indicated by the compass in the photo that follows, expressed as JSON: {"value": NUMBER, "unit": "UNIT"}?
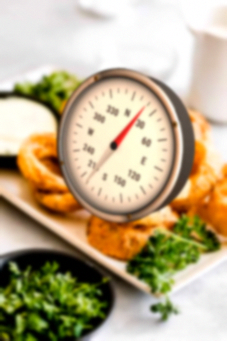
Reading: {"value": 20, "unit": "°"}
